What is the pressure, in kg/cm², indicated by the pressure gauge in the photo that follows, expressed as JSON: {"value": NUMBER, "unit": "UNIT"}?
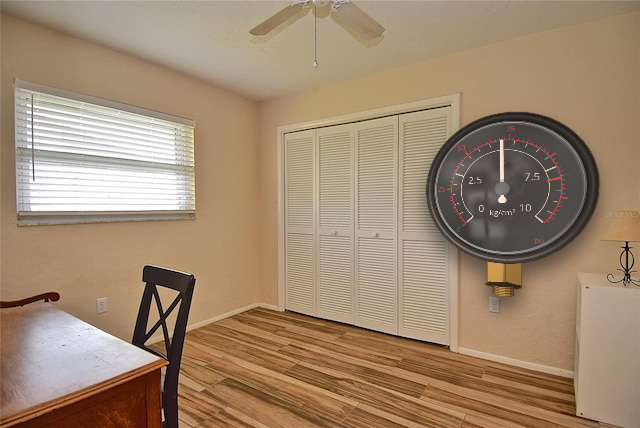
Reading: {"value": 5, "unit": "kg/cm²"}
